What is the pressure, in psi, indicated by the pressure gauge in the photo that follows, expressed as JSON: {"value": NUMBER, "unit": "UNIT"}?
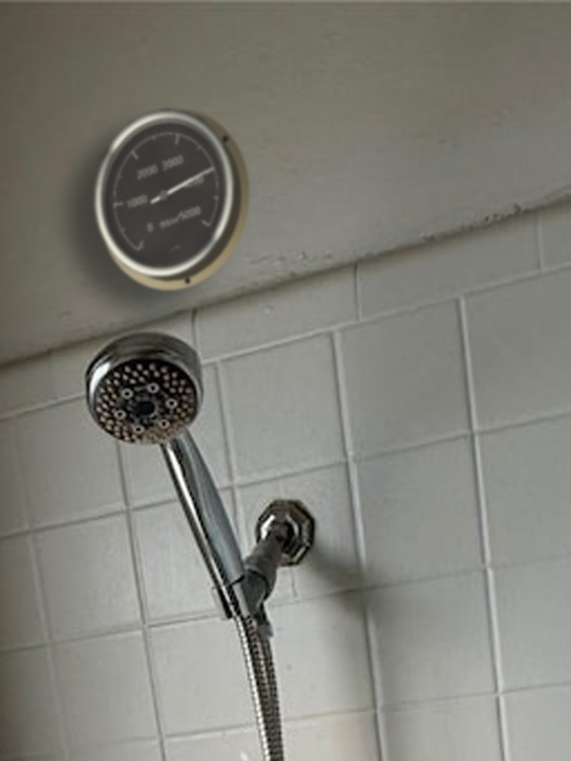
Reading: {"value": 4000, "unit": "psi"}
